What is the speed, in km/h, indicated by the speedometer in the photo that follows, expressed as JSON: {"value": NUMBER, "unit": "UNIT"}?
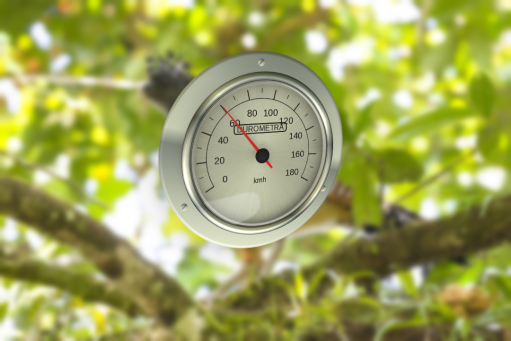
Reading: {"value": 60, "unit": "km/h"}
